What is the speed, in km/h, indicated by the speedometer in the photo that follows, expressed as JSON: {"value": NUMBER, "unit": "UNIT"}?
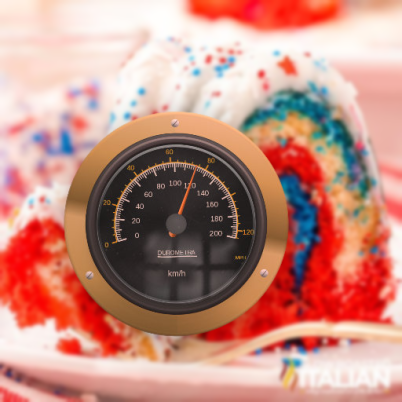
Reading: {"value": 120, "unit": "km/h"}
